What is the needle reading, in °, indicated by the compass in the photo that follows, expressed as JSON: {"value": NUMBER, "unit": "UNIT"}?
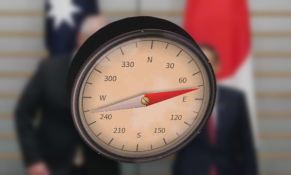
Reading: {"value": 75, "unit": "°"}
